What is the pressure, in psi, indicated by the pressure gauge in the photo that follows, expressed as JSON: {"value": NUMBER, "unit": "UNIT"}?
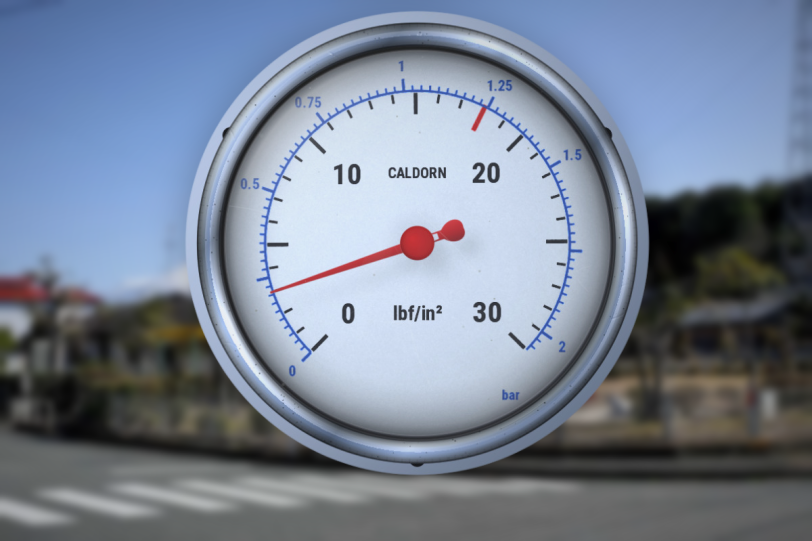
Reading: {"value": 3, "unit": "psi"}
